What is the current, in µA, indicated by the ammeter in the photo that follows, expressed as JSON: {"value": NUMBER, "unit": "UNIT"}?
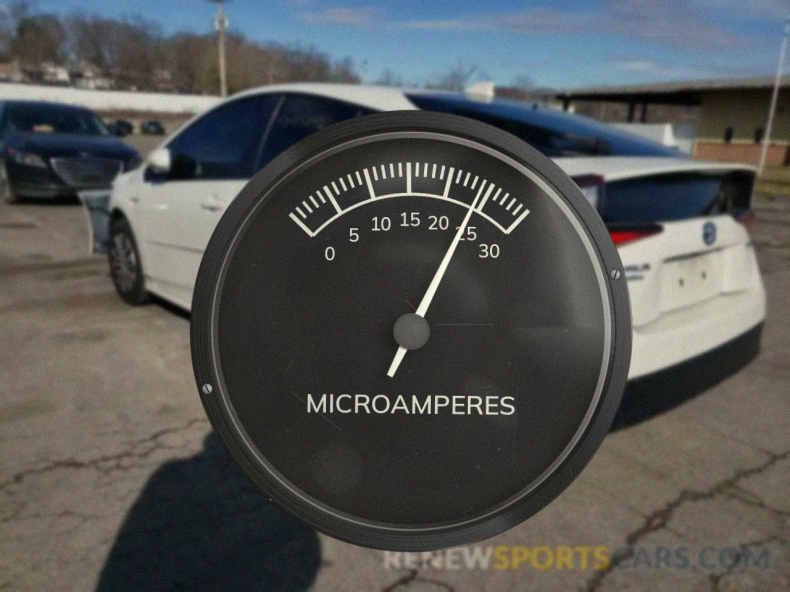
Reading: {"value": 24, "unit": "µA"}
